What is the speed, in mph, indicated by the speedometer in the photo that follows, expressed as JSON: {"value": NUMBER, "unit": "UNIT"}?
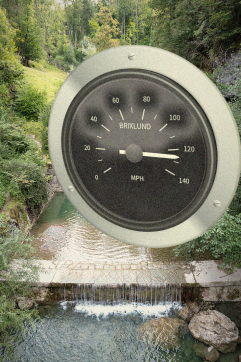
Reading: {"value": 125, "unit": "mph"}
